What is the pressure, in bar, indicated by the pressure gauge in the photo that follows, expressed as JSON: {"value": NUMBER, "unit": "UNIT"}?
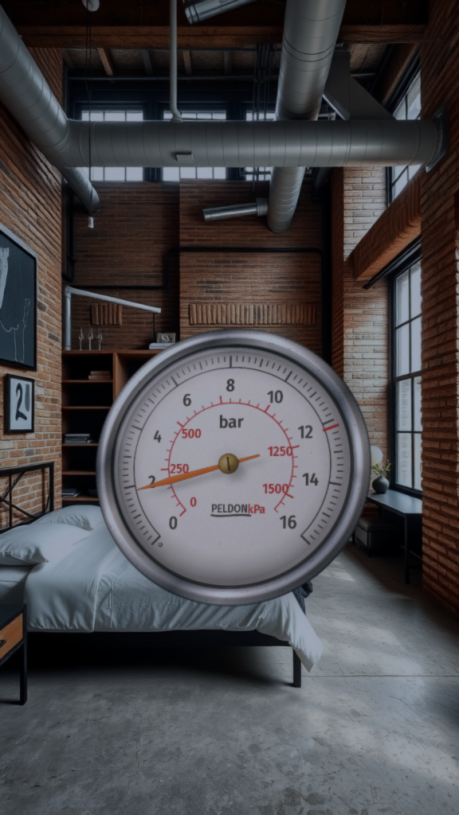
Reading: {"value": 1.8, "unit": "bar"}
